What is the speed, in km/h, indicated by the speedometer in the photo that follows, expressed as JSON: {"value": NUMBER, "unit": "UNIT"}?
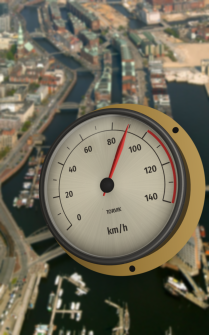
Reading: {"value": 90, "unit": "km/h"}
